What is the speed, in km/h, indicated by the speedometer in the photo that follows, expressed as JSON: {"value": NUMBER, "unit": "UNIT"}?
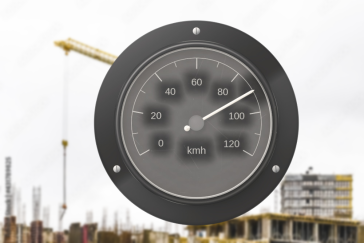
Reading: {"value": 90, "unit": "km/h"}
